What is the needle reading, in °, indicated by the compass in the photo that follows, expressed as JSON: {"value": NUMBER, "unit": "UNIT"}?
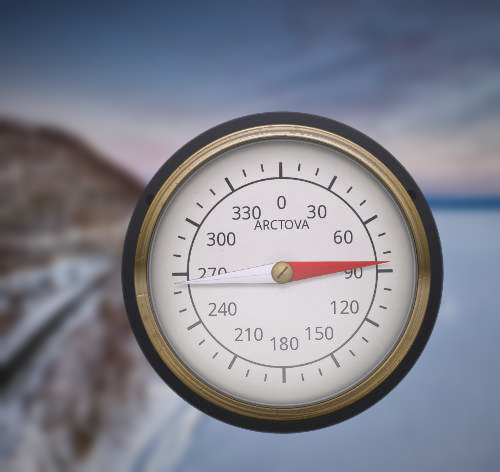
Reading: {"value": 85, "unit": "°"}
